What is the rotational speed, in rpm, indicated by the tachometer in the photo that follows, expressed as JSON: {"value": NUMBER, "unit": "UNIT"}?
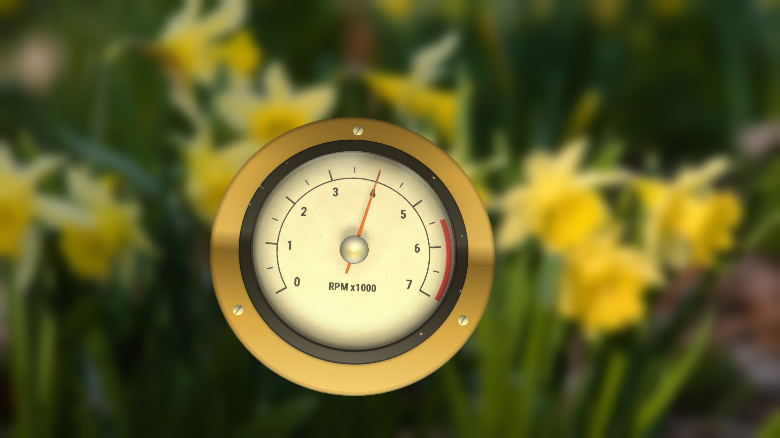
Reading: {"value": 4000, "unit": "rpm"}
